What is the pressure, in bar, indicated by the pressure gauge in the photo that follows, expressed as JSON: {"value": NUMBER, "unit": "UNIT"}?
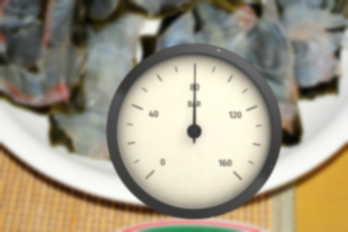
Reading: {"value": 80, "unit": "bar"}
